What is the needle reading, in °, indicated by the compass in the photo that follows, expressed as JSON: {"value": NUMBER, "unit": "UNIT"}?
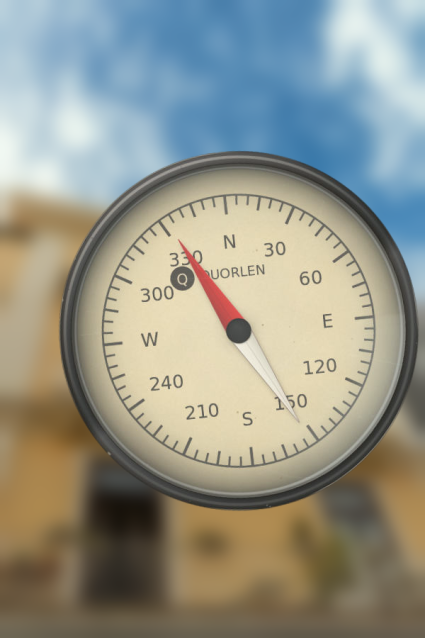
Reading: {"value": 332.5, "unit": "°"}
